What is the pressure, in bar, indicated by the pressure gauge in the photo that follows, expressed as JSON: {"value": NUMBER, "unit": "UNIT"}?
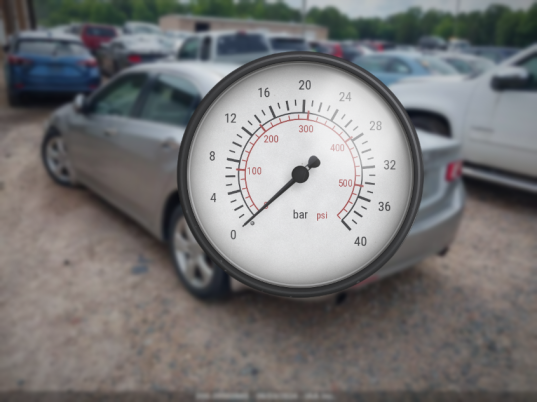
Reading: {"value": 0, "unit": "bar"}
